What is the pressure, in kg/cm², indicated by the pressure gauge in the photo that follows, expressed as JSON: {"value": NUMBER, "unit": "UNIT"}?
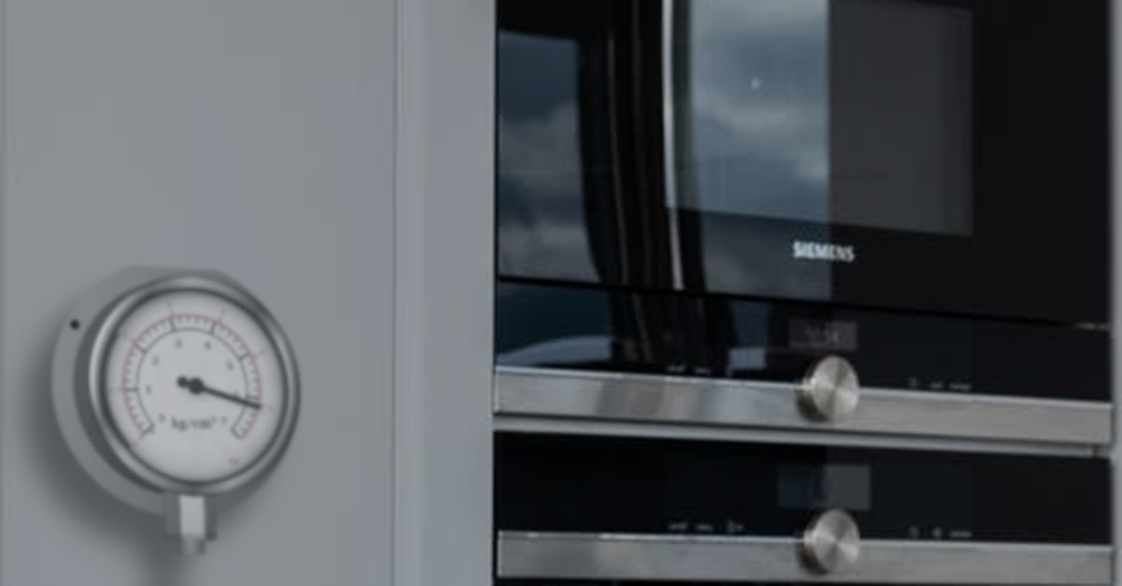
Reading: {"value": 6.2, "unit": "kg/cm²"}
